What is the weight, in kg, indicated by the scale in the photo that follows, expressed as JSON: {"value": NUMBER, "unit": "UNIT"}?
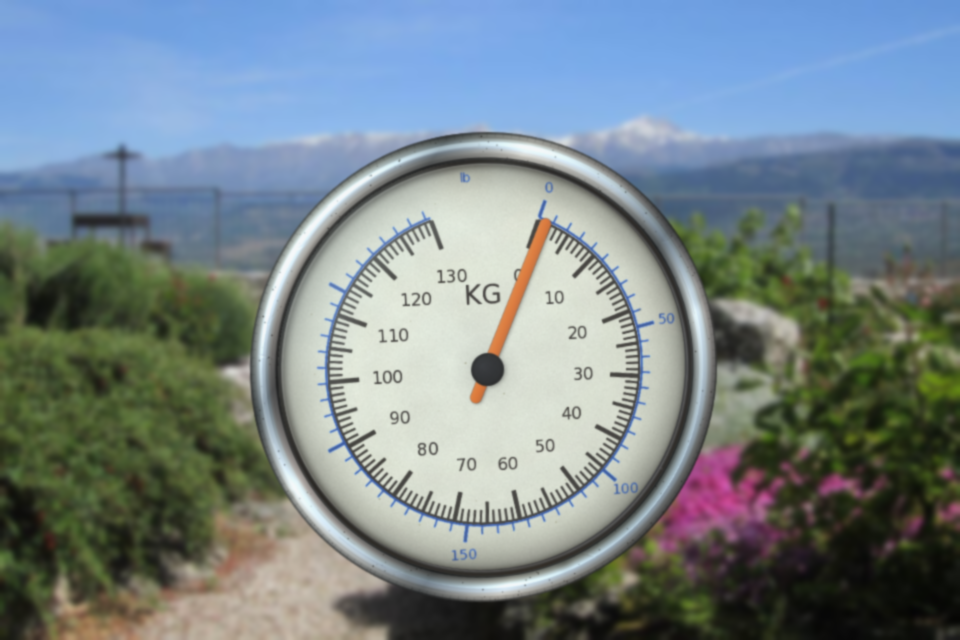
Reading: {"value": 1, "unit": "kg"}
